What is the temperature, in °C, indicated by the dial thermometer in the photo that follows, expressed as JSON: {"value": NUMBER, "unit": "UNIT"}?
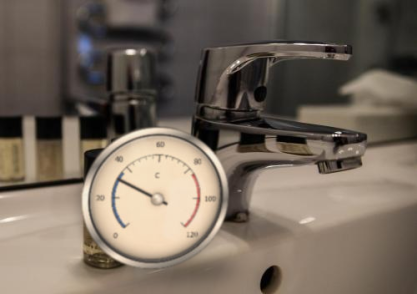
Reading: {"value": 32, "unit": "°C"}
